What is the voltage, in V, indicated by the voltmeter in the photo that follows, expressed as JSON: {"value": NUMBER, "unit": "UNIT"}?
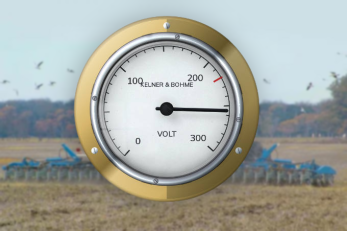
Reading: {"value": 255, "unit": "V"}
